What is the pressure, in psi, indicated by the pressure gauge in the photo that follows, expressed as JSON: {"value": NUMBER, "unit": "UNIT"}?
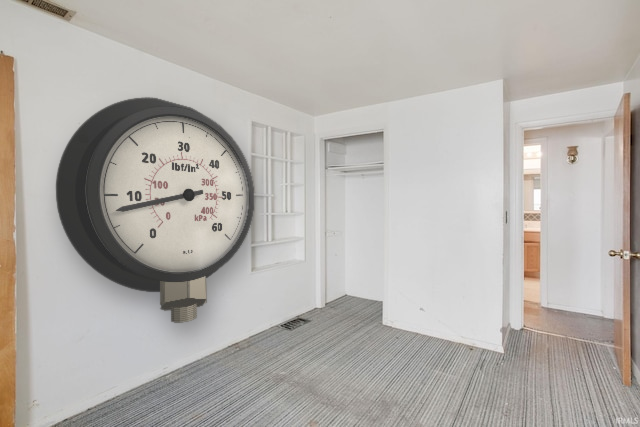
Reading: {"value": 7.5, "unit": "psi"}
